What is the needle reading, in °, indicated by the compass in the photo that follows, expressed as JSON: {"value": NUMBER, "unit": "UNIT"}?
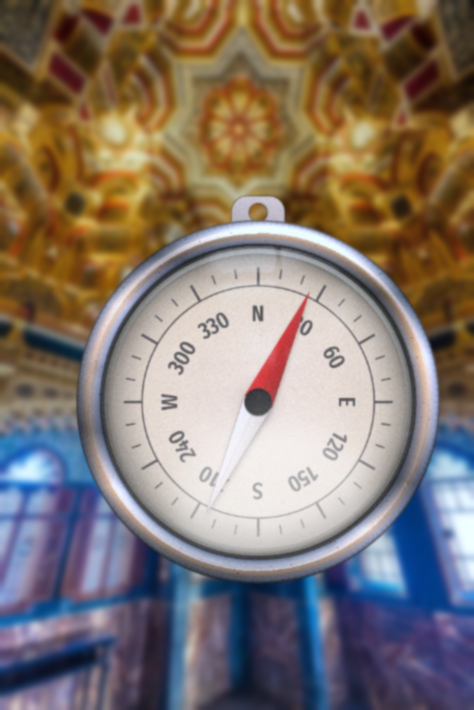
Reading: {"value": 25, "unit": "°"}
